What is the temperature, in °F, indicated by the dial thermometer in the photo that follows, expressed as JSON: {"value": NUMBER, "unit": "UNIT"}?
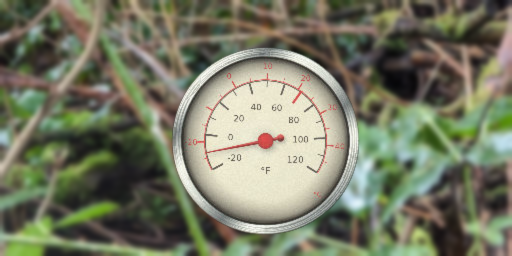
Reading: {"value": -10, "unit": "°F"}
